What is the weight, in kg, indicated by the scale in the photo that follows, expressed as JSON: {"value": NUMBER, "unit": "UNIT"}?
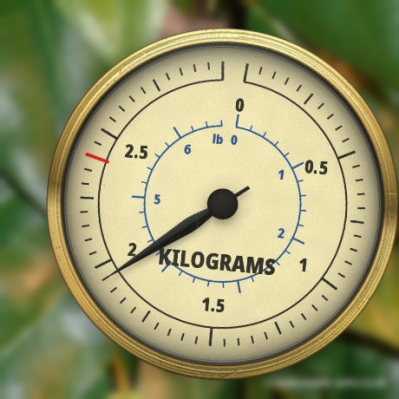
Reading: {"value": 1.95, "unit": "kg"}
